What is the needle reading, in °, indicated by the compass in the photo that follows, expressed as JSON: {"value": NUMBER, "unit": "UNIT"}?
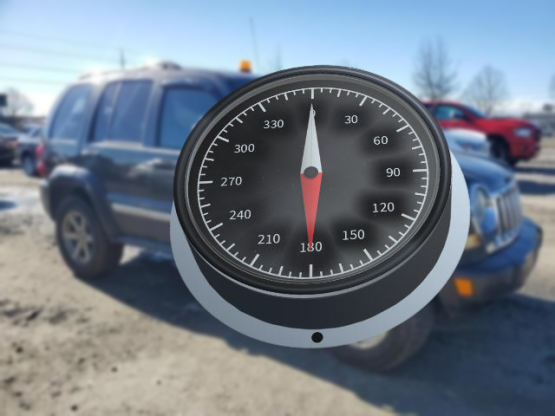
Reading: {"value": 180, "unit": "°"}
